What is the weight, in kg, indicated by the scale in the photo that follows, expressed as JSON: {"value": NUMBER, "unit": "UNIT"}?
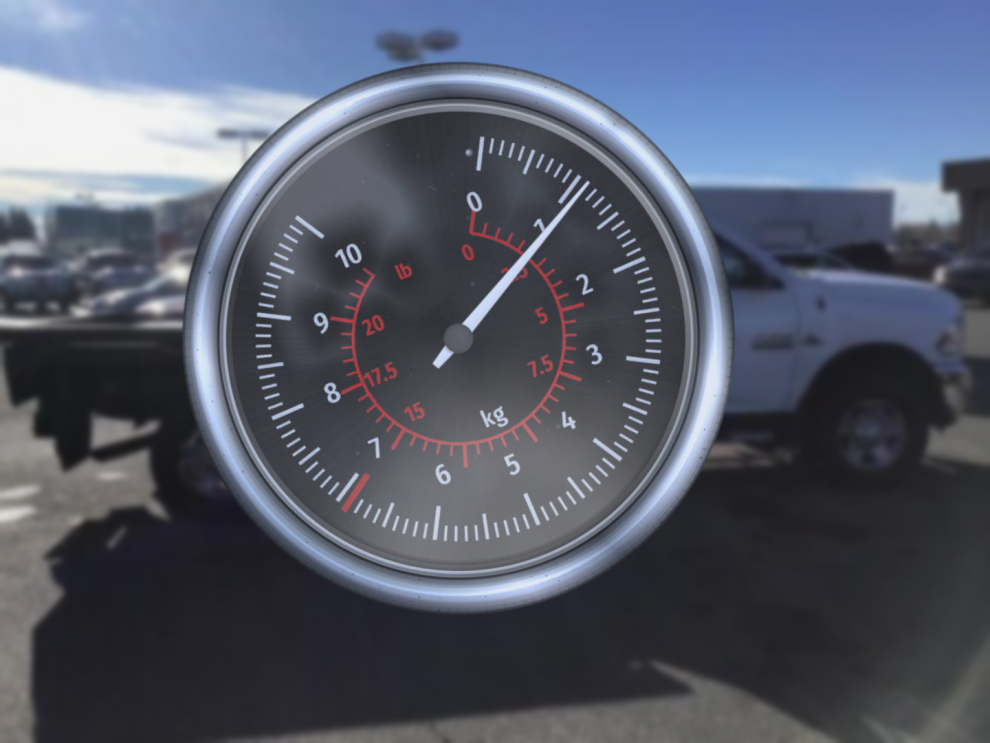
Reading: {"value": 1.1, "unit": "kg"}
